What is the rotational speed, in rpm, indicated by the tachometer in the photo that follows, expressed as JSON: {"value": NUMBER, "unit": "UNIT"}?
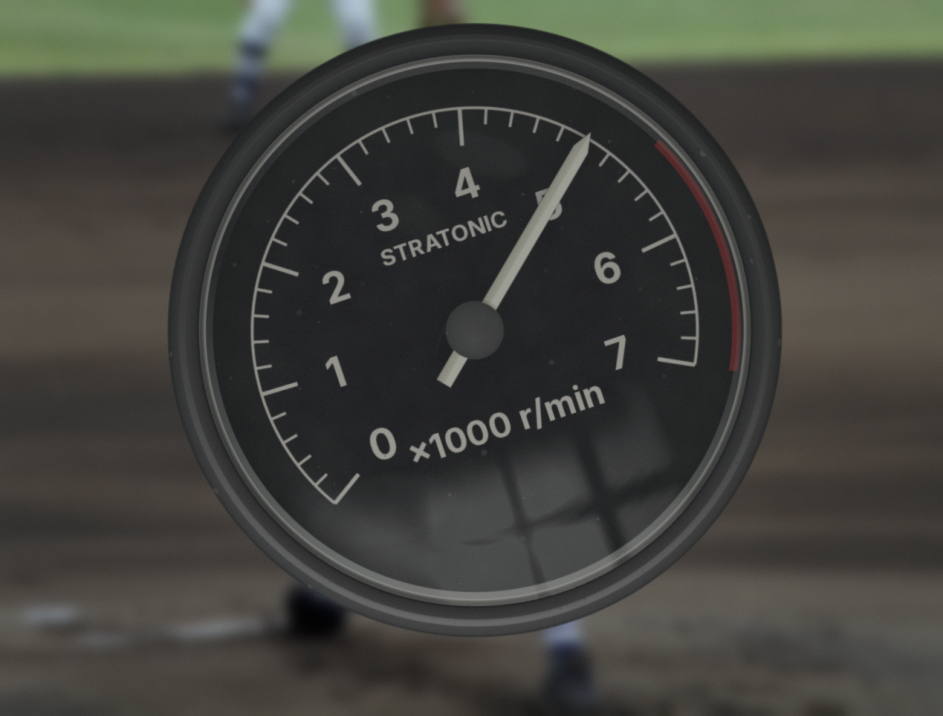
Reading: {"value": 5000, "unit": "rpm"}
